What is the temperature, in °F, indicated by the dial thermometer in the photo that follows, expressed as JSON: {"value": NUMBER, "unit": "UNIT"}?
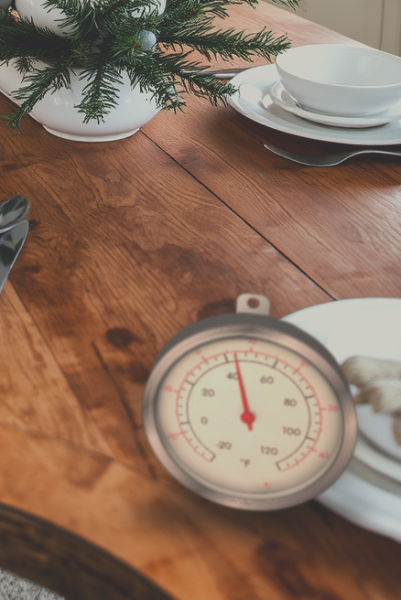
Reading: {"value": 44, "unit": "°F"}
